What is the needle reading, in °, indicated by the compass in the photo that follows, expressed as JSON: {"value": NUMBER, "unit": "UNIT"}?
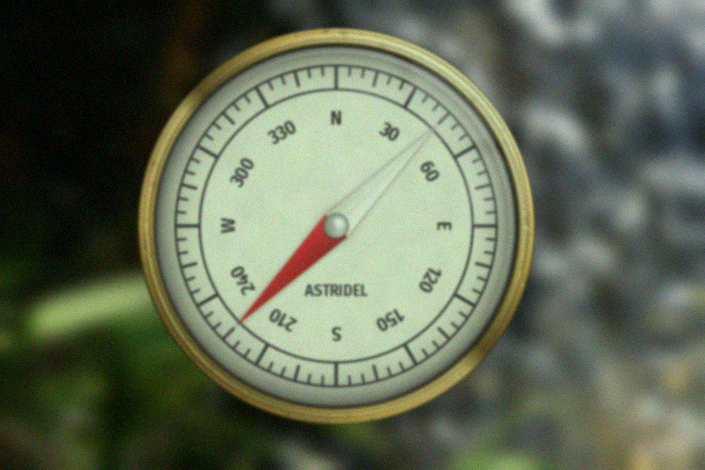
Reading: {"value": 225, "unit": "°"}
